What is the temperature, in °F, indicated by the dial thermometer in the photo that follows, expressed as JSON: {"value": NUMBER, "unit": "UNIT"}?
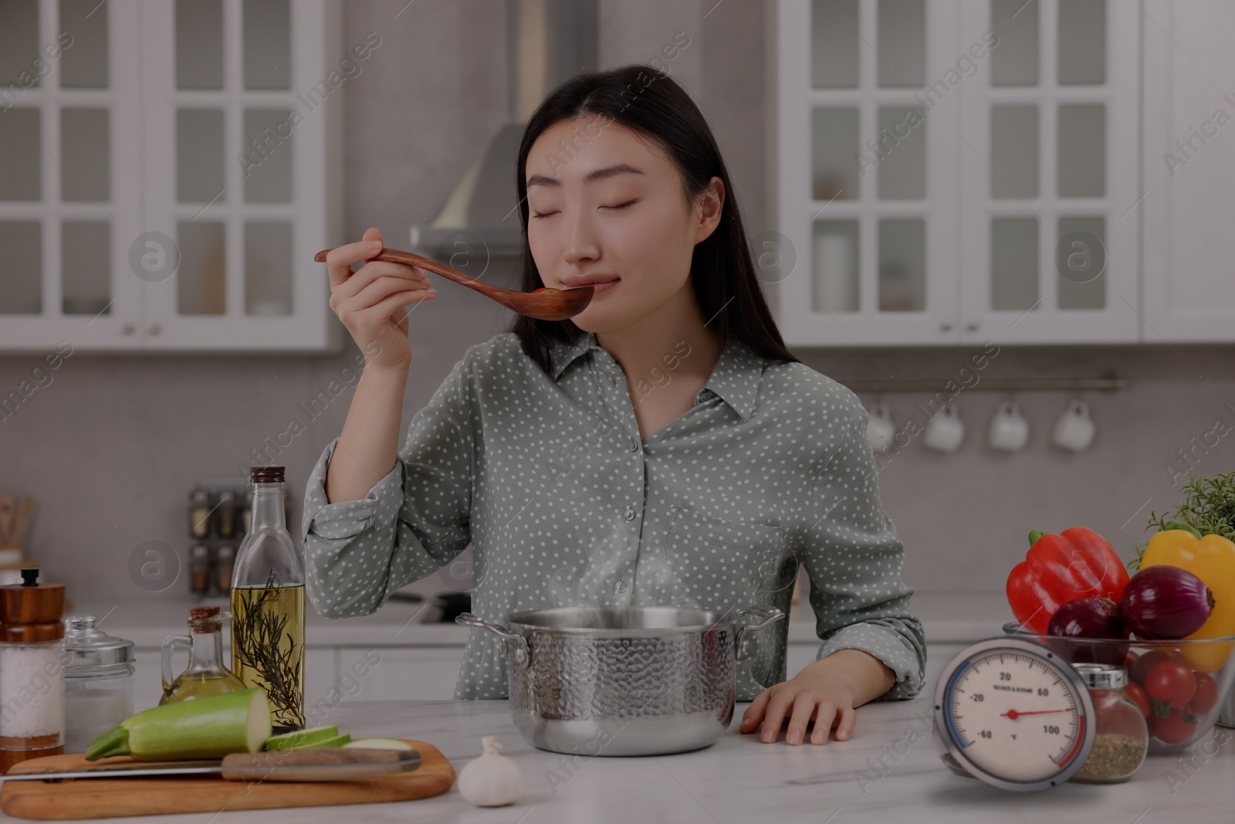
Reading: {"value": 80, "unit": "°F"}
